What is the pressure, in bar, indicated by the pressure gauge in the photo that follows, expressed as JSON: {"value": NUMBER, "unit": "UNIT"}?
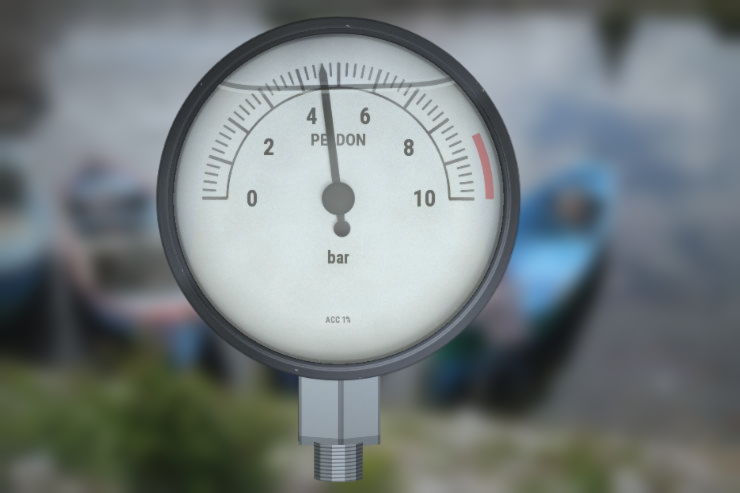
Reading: {"value": 4.6, "unit": "bar"}
